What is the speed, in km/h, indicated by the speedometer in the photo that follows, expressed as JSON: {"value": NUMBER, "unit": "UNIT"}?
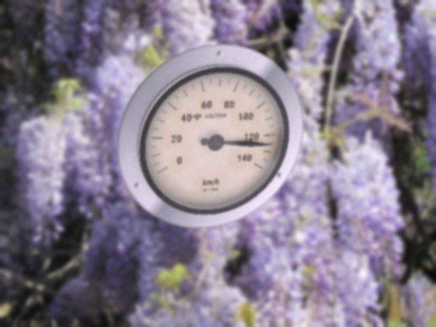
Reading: {"value": 125, "unit": "km/h"}
